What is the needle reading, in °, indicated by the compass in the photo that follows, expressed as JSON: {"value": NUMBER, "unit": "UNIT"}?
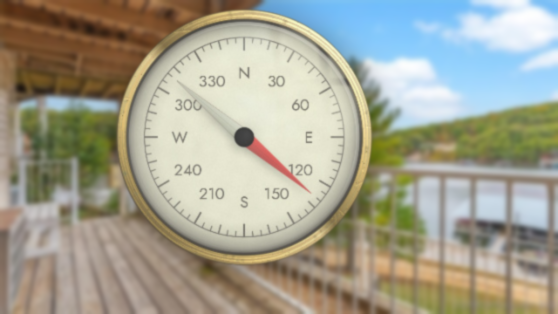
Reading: {"value": 130, "unit": "°"}
